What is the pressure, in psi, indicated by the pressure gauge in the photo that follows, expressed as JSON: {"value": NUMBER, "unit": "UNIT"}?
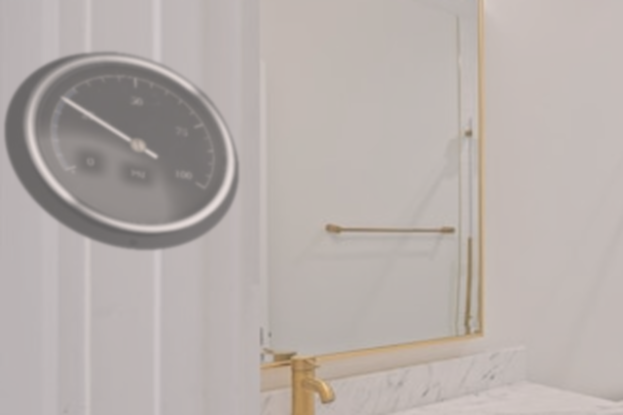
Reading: {"value": 25, "unit": "psi"}
